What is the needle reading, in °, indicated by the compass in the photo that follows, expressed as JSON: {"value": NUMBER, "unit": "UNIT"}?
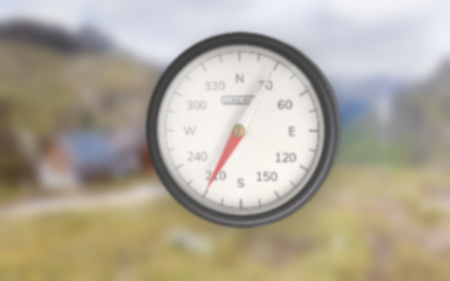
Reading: {"value": 210, "unit": "°"}
